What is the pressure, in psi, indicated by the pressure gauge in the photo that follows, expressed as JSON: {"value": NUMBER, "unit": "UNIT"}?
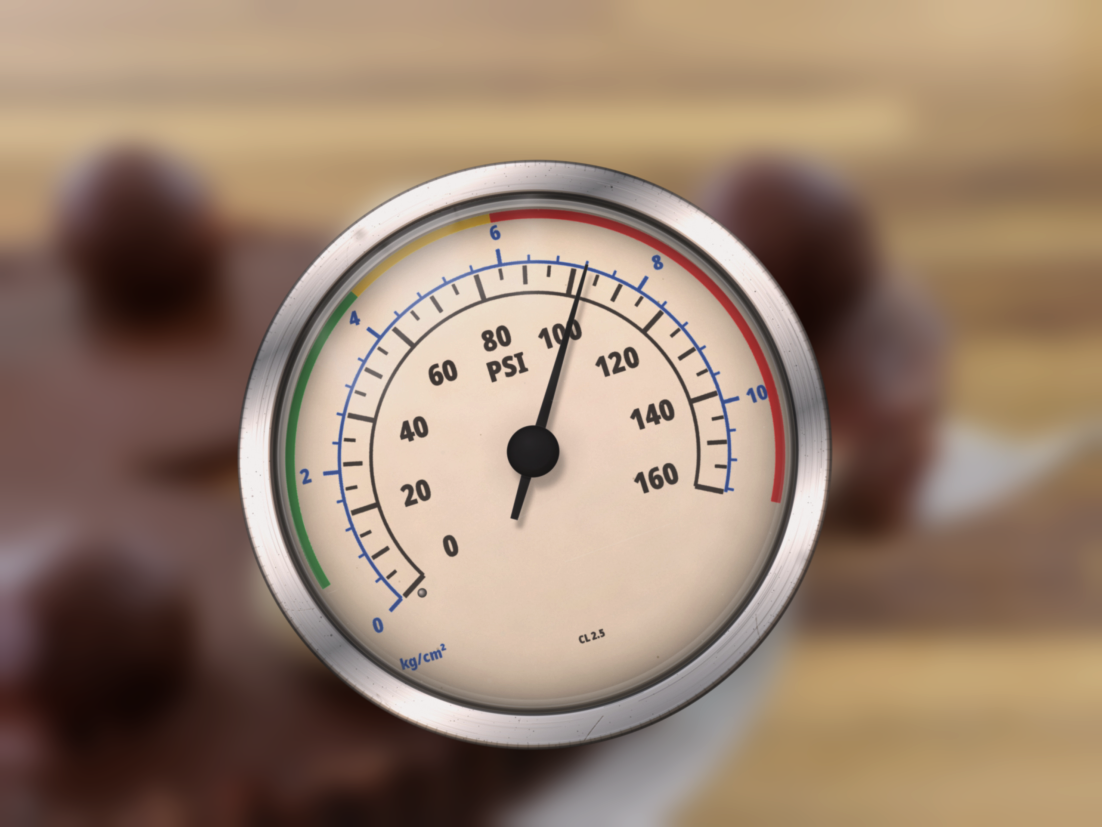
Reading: {"value": 102.5, "unit": "psi"}
